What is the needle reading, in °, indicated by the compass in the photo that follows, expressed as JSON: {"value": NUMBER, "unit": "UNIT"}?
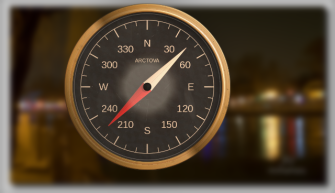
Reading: {"value": 225, "unit": "°"}
